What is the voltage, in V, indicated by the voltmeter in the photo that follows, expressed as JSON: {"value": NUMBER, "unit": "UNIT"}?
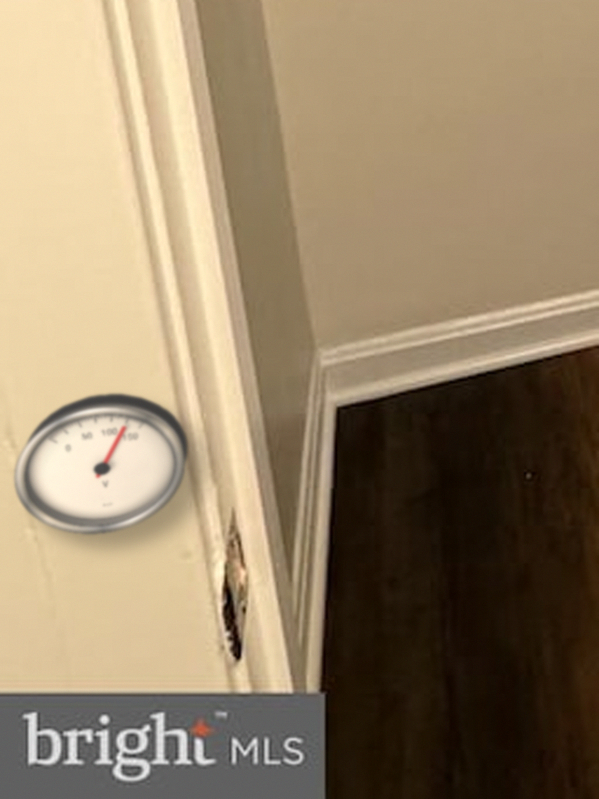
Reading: {"value": 125, "unit": "V"}
